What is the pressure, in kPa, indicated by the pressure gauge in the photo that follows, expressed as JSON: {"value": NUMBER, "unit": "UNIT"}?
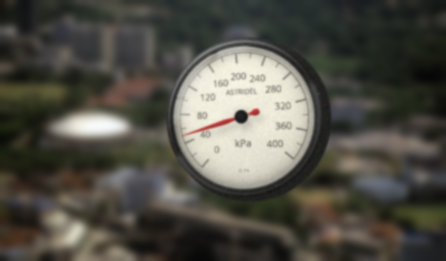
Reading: {"value": 50, "unit": "kPa"}
